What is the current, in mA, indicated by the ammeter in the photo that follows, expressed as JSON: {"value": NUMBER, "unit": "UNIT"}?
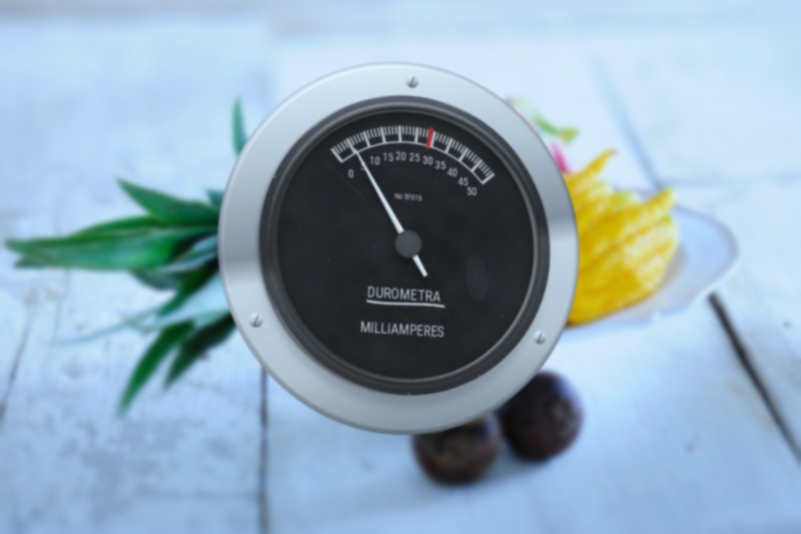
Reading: {"value": 5, "unit": "mA"}
